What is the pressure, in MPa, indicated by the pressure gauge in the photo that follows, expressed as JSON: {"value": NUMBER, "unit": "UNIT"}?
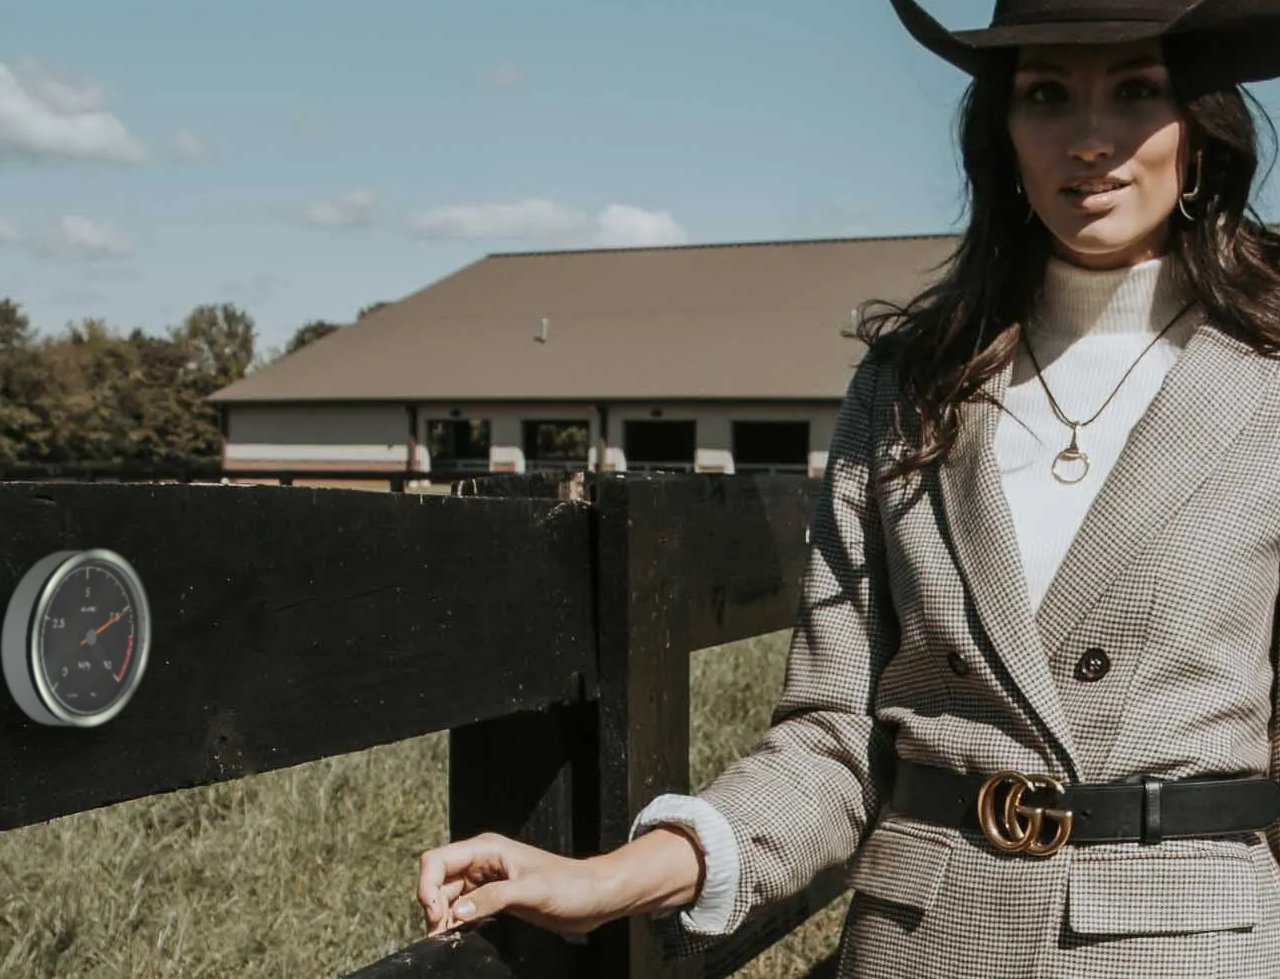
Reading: {"value": 7.5, "unit": "MPa"}
